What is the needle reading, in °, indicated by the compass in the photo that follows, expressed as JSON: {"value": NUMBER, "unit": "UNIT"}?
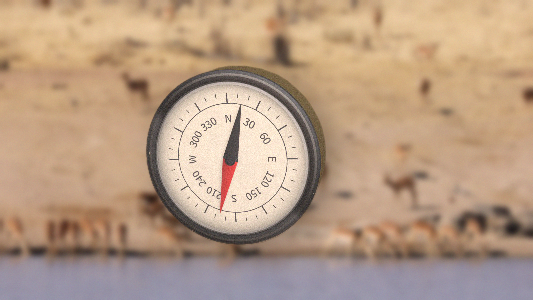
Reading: {"value": 195, "unit": "°"}
